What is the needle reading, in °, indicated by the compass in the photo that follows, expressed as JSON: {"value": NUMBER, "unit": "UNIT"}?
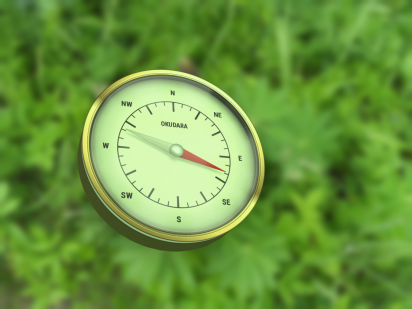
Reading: {"value": 110, "unit": "°"}
